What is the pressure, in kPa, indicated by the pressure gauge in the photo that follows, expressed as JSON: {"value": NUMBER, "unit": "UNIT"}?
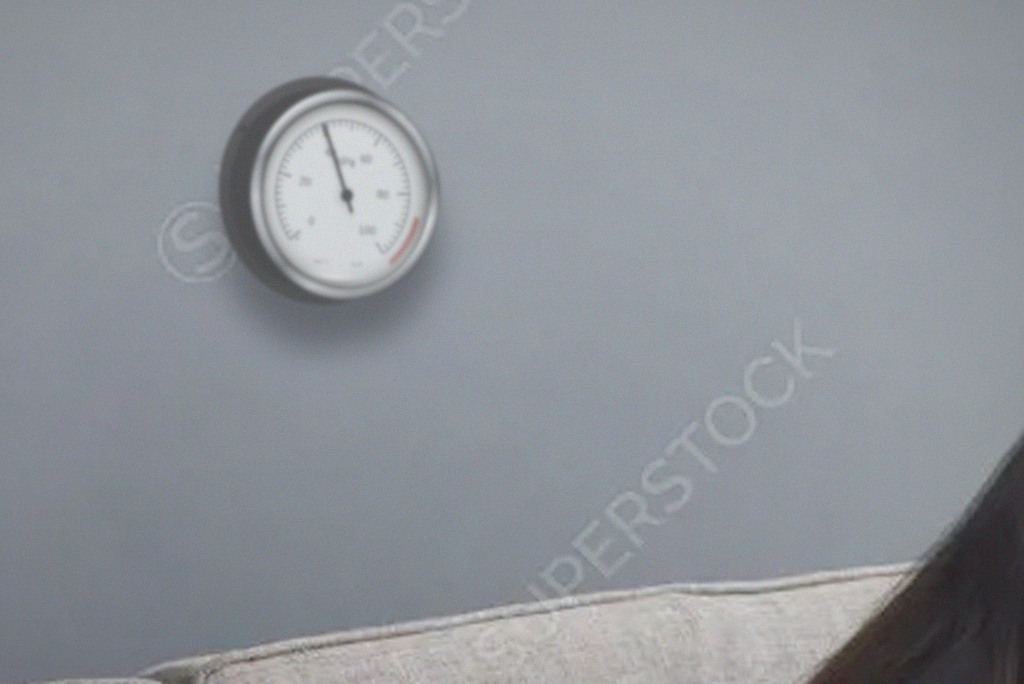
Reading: {"value": 40, "unit": "kPa"}
